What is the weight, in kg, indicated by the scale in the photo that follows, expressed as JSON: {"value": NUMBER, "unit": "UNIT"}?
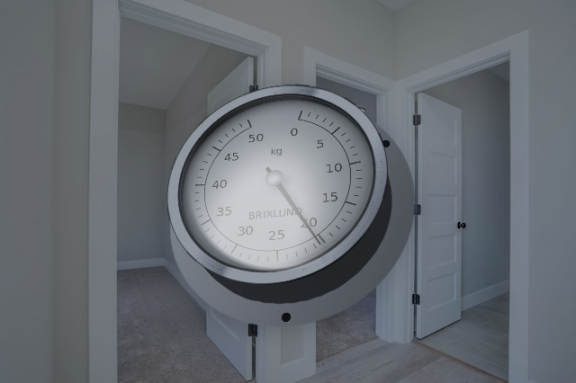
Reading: {"value": 20.5, "unit": "kg"}
